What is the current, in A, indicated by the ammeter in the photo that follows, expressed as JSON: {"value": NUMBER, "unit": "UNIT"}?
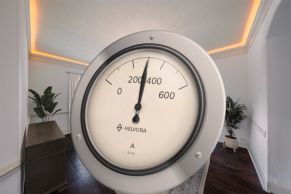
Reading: {"value": 300, "unit": "A"}
